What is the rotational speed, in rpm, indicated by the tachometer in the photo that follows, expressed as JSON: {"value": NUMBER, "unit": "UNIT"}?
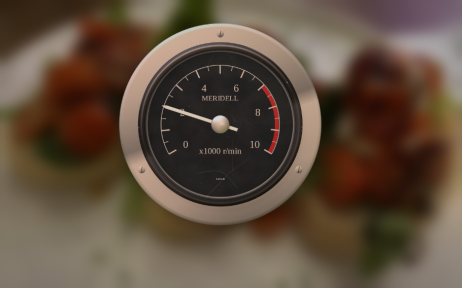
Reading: {"value": 2000, "unit": "rpm"}
